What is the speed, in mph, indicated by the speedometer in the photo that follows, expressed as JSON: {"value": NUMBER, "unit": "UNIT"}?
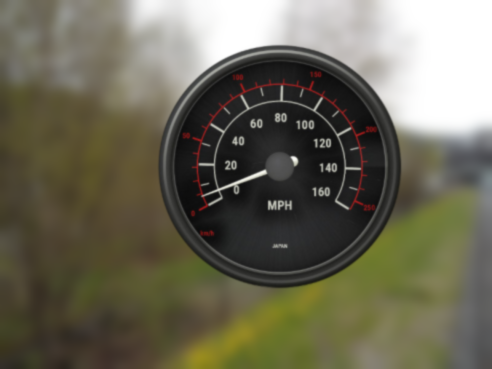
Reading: {"value": 5, "unit": "mph"}
